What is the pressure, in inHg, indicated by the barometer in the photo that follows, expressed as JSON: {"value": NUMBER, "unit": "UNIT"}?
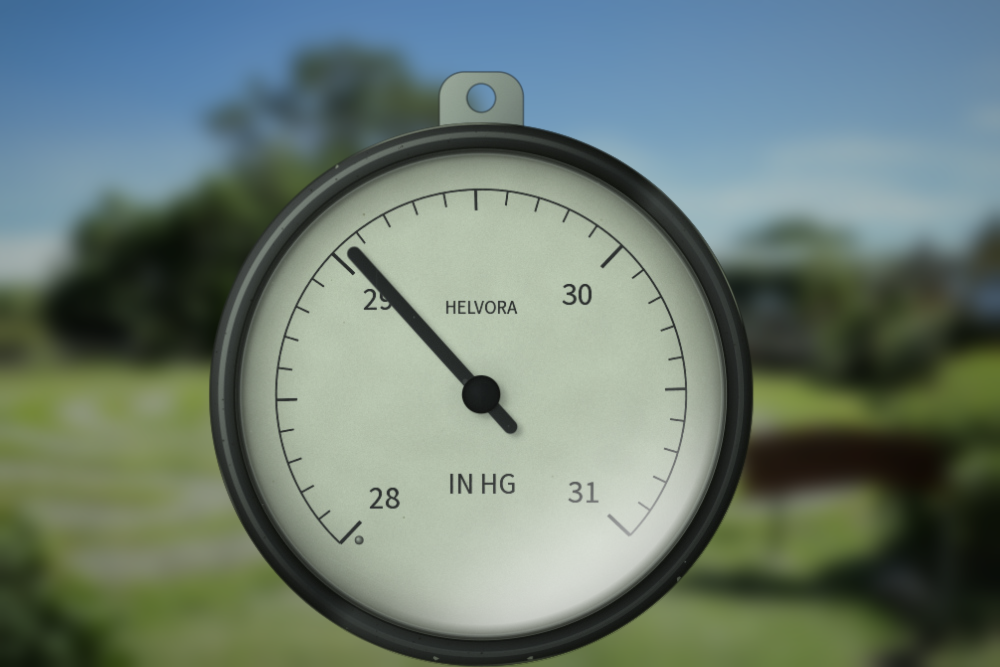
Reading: {"value": 29.05, "unit": "inHg"}
